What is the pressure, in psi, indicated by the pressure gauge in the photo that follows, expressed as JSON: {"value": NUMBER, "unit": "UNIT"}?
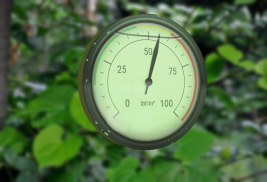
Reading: {"value": 55, "unit": "psi"}
